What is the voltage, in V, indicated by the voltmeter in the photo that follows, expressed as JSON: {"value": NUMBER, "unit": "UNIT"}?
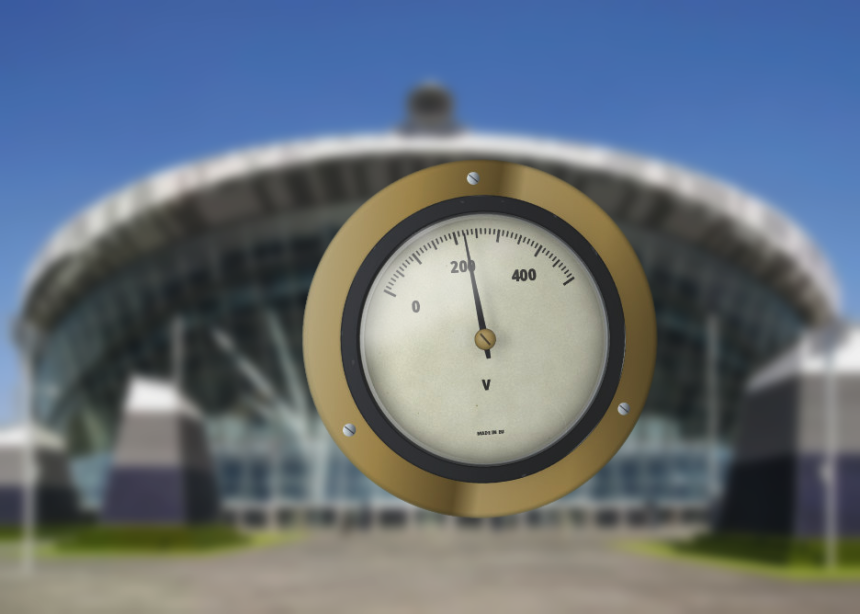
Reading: {"value": 220, "unit": "V"}
